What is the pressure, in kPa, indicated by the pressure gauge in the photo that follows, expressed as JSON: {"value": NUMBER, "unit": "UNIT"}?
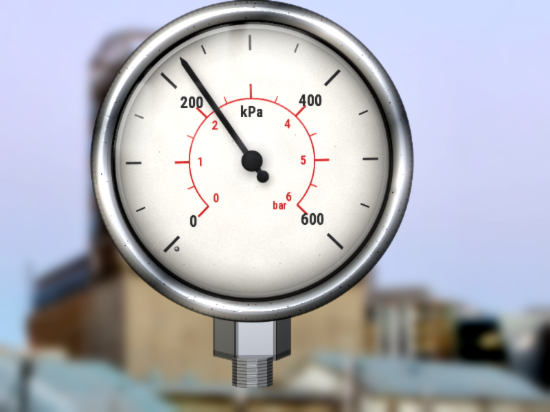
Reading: {"value": 225, "unit": "kPa"}
